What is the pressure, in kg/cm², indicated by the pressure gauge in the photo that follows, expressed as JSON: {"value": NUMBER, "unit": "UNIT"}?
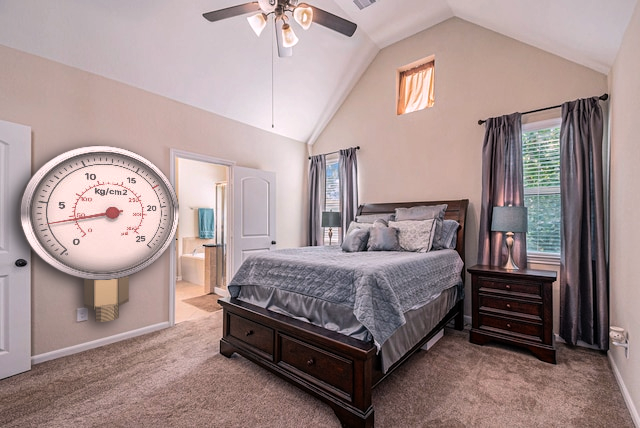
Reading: {"value": 3, "unit": "kg/cm²"}
